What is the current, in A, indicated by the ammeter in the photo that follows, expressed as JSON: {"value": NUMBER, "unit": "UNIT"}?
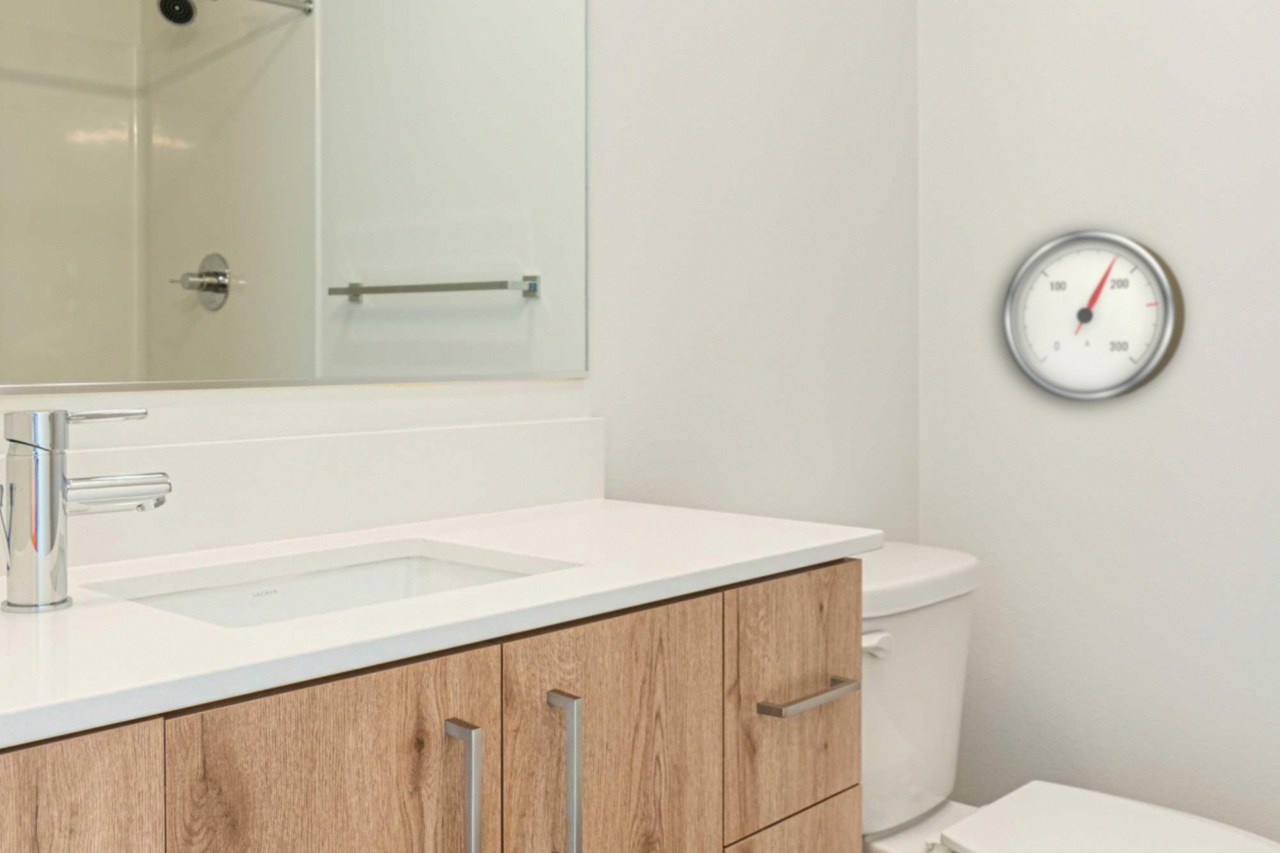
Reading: {"value": 180, "unit": "A"}
